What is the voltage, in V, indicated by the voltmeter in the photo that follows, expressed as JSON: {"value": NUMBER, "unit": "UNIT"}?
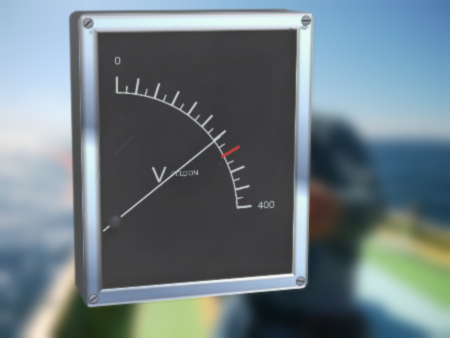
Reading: {"value": 240, "unit": "V"}
